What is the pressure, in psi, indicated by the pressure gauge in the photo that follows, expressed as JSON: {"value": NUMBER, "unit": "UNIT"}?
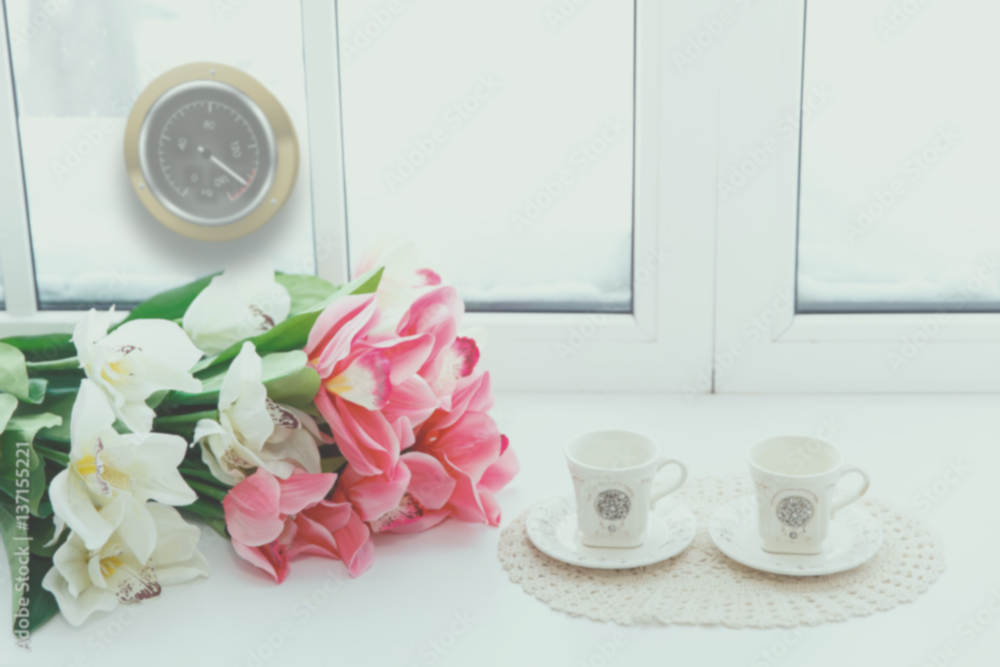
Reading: {"value": 145, "unit": "psi"}
